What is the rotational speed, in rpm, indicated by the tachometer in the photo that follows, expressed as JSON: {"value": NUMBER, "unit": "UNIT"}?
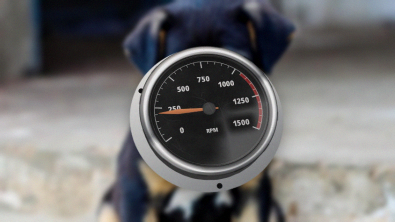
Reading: {"value": 200, "unit": "rpm"}
